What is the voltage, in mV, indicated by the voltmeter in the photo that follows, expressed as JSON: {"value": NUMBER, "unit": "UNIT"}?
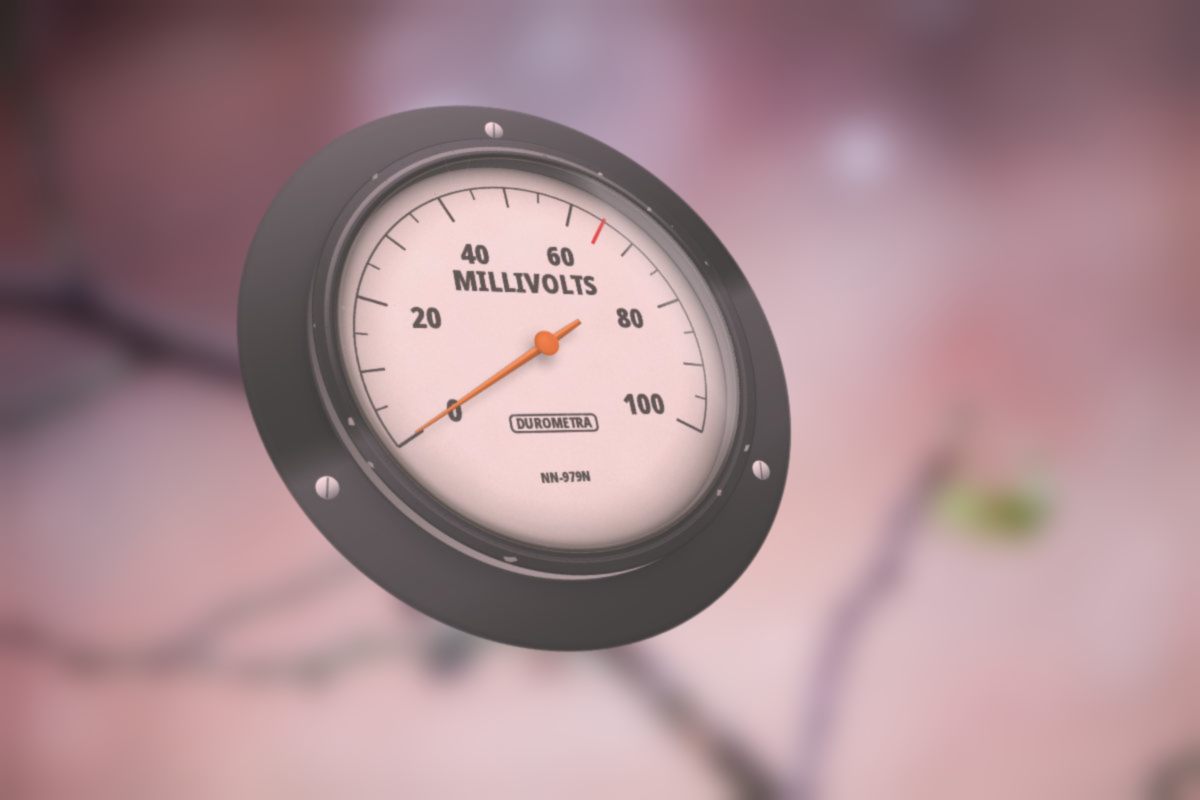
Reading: {"value": 0, "unit": "mV"}
